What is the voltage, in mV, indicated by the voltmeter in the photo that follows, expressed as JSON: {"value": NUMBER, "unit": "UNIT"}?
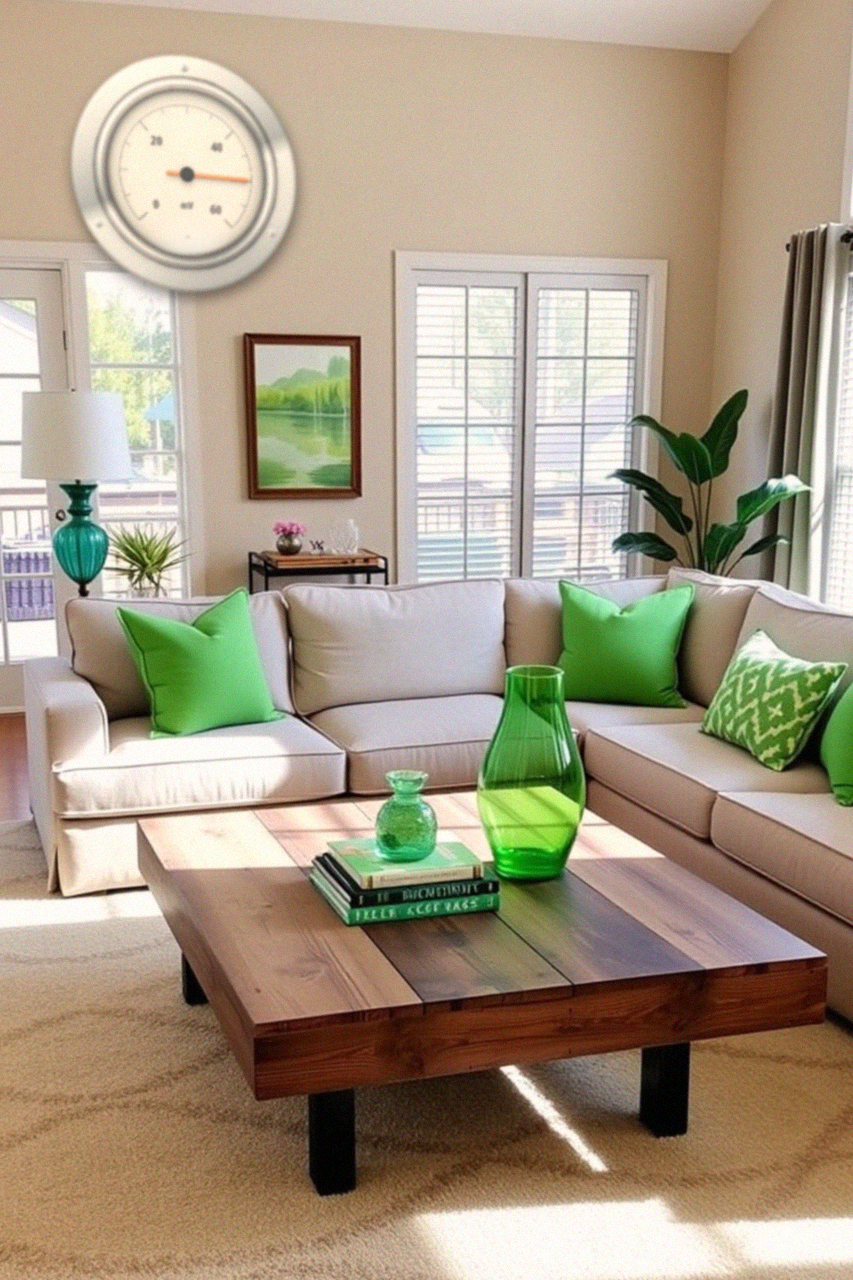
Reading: {"value": 50, "unit": "mV"}
